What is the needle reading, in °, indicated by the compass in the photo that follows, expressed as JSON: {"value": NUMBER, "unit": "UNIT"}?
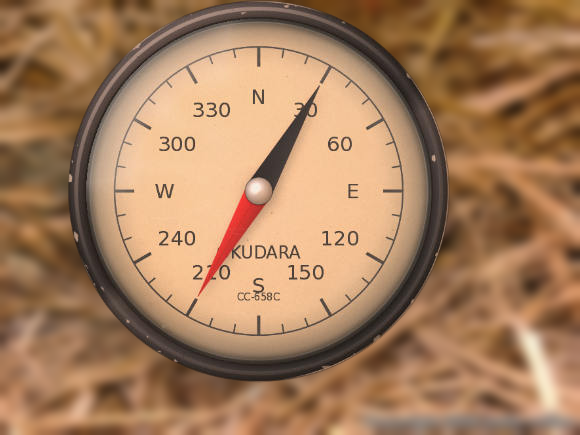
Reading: {"value": 210, "unit": "°"}
